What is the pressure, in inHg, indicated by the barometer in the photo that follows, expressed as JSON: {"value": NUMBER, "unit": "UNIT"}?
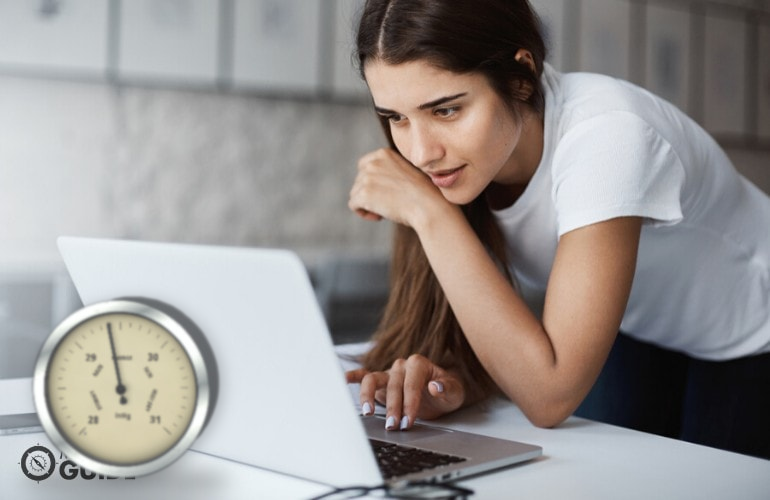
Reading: {"value": 29.4, "unit": "inHg"}
